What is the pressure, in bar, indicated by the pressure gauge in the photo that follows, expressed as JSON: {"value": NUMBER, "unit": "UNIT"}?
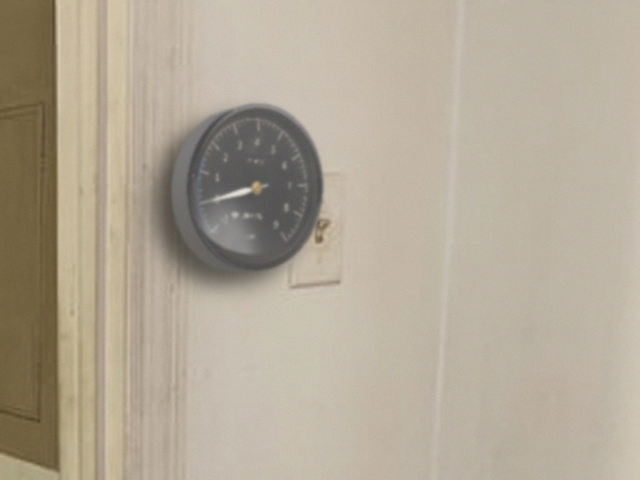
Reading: {"value": 0, "unit": "bar"}
